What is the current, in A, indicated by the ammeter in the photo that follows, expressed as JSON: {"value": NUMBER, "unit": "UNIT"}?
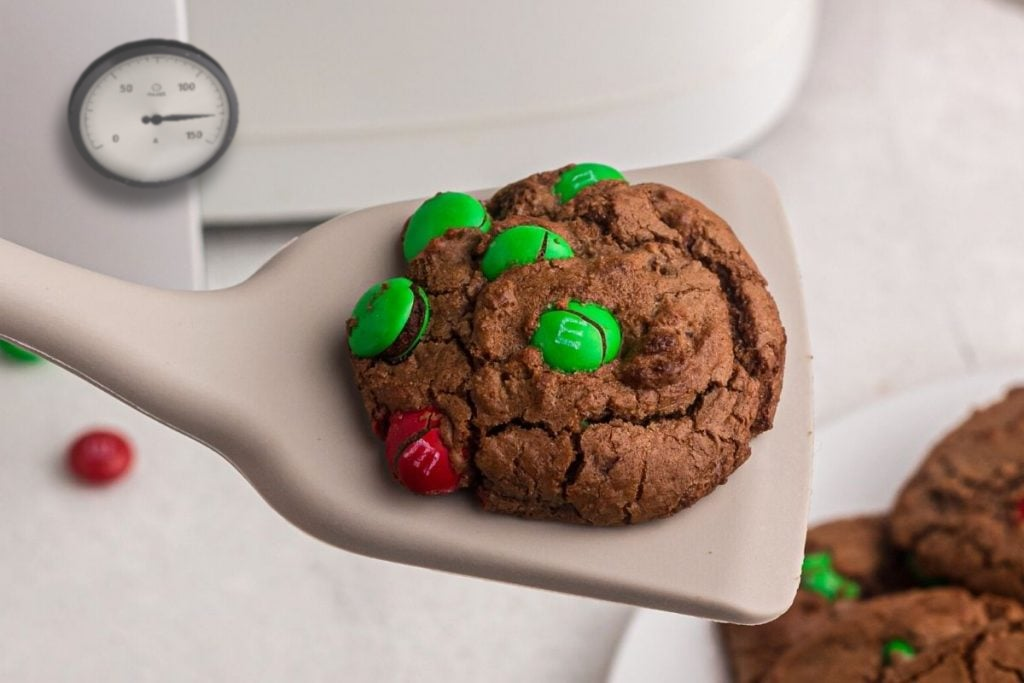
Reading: {"value": 130, "unit": "A"}
